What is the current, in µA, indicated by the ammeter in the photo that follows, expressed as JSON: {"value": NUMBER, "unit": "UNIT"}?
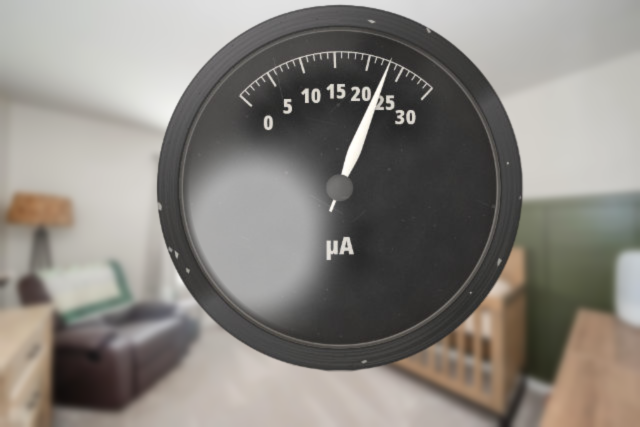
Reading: {"value": 23, "unit": "µA"}
